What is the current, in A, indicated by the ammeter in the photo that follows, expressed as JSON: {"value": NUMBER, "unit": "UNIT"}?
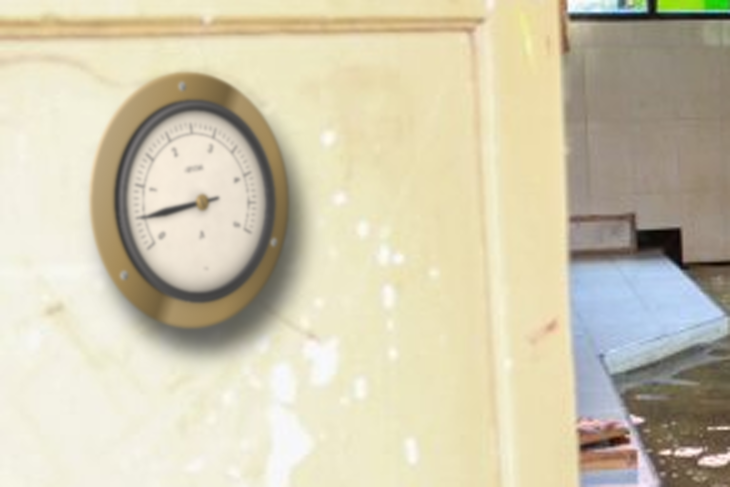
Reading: {"value": 0.5, "unit": "A"}
